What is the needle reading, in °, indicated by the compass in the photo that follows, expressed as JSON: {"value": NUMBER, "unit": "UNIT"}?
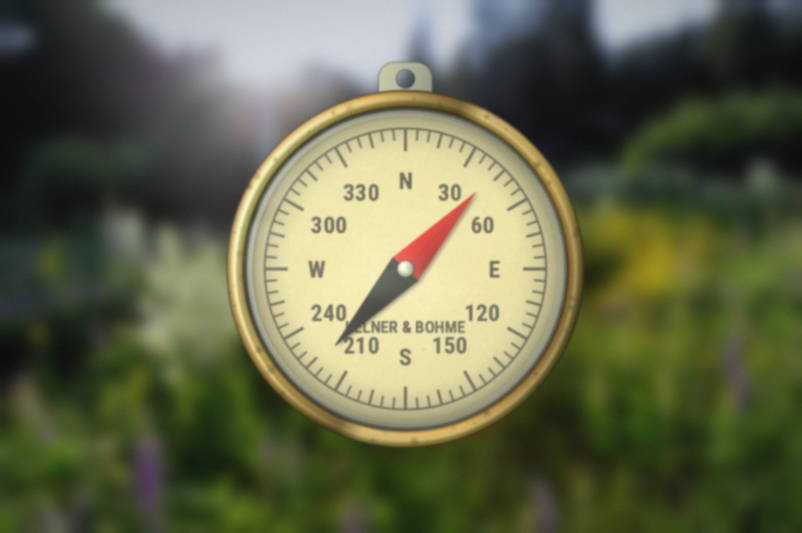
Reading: {"value": 42.5, "unit": "°"}
